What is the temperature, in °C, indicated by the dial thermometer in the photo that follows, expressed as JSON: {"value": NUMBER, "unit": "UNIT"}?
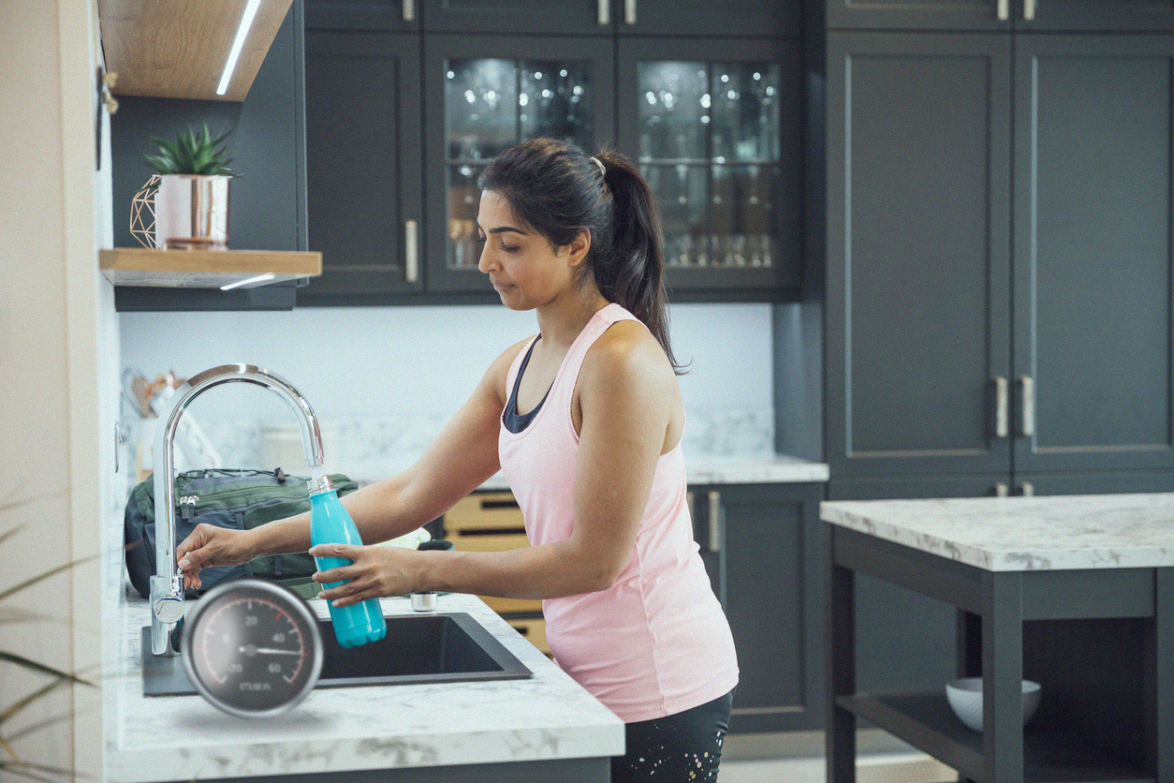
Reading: {"value": 48, "unit": "°C"}
